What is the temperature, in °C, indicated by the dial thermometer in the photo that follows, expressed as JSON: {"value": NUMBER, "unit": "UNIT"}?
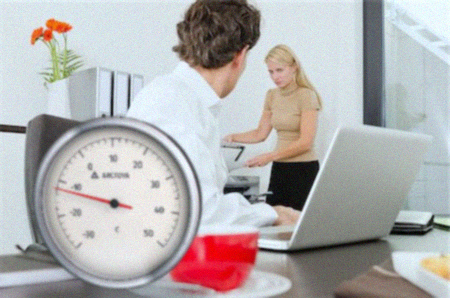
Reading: {"value": -12, "unit": "°C"}
